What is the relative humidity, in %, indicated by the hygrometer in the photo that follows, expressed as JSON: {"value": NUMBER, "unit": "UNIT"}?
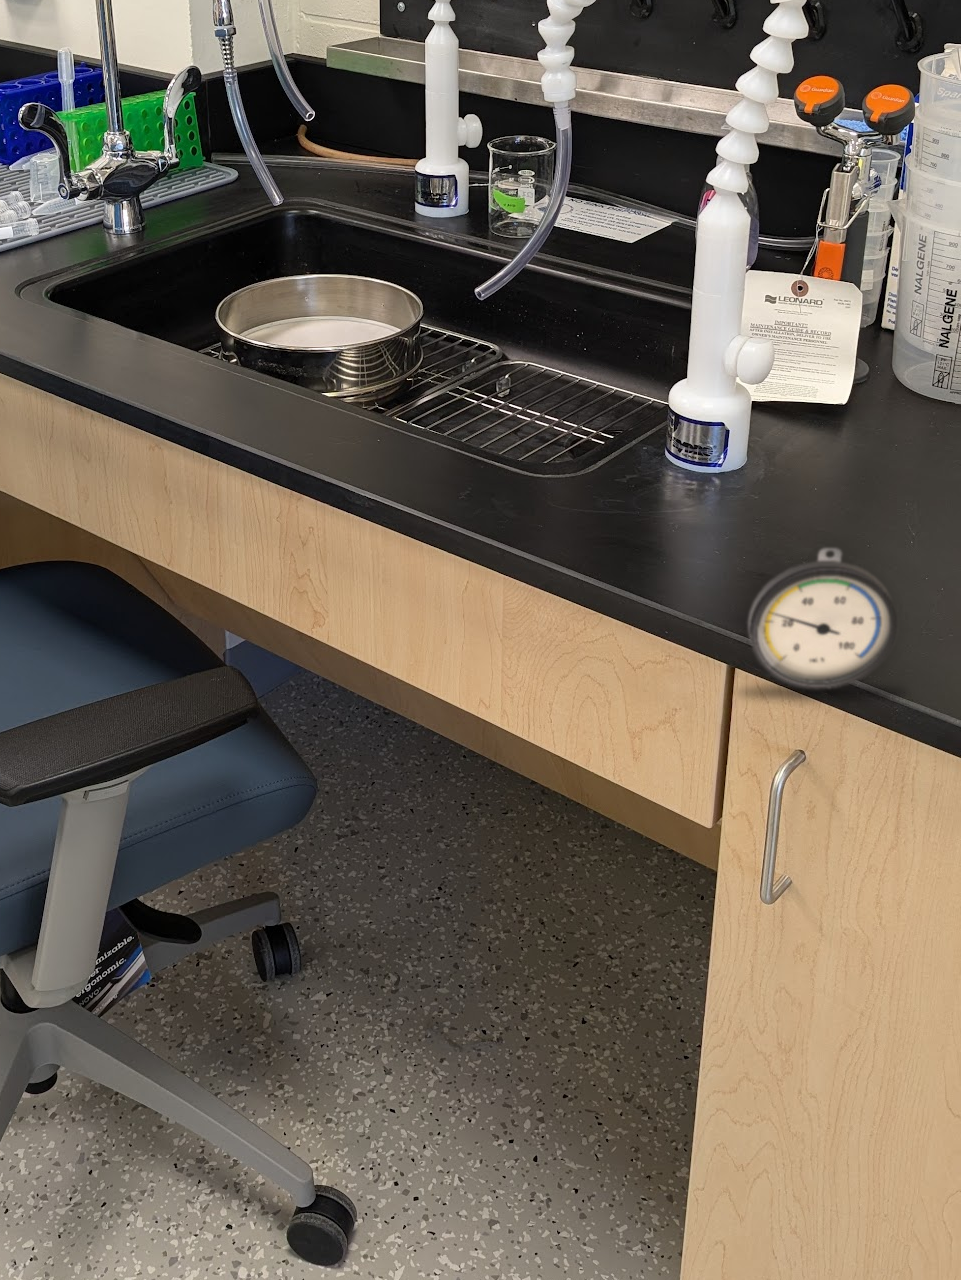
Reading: {"value": 25, "unit": "%"}
